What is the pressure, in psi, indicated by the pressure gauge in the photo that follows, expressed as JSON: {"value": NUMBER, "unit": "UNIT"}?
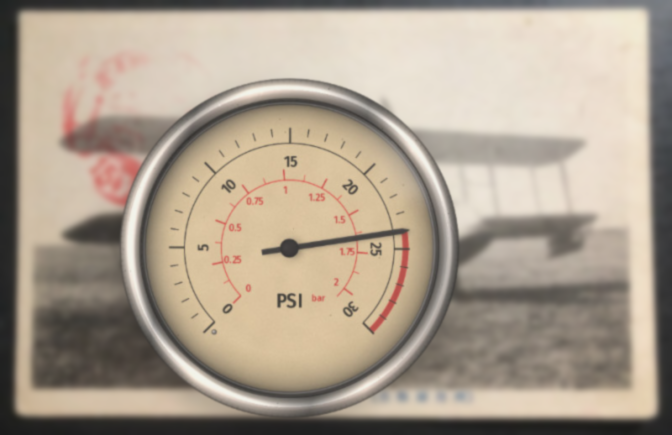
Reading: {"value": 24, "unit": "psi"}
